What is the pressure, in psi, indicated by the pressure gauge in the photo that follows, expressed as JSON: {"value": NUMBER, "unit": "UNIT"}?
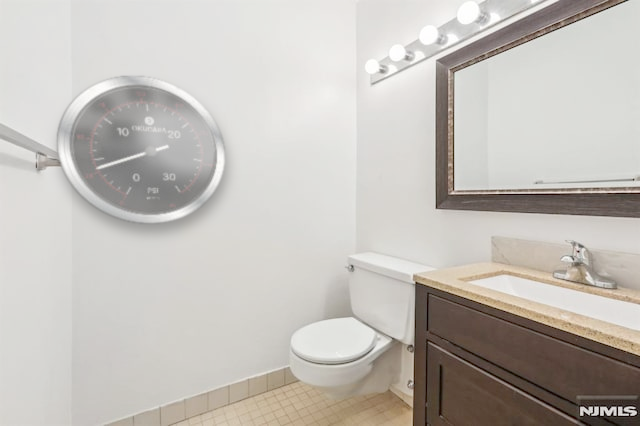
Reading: {"value": 4, "unit": "psi"}
